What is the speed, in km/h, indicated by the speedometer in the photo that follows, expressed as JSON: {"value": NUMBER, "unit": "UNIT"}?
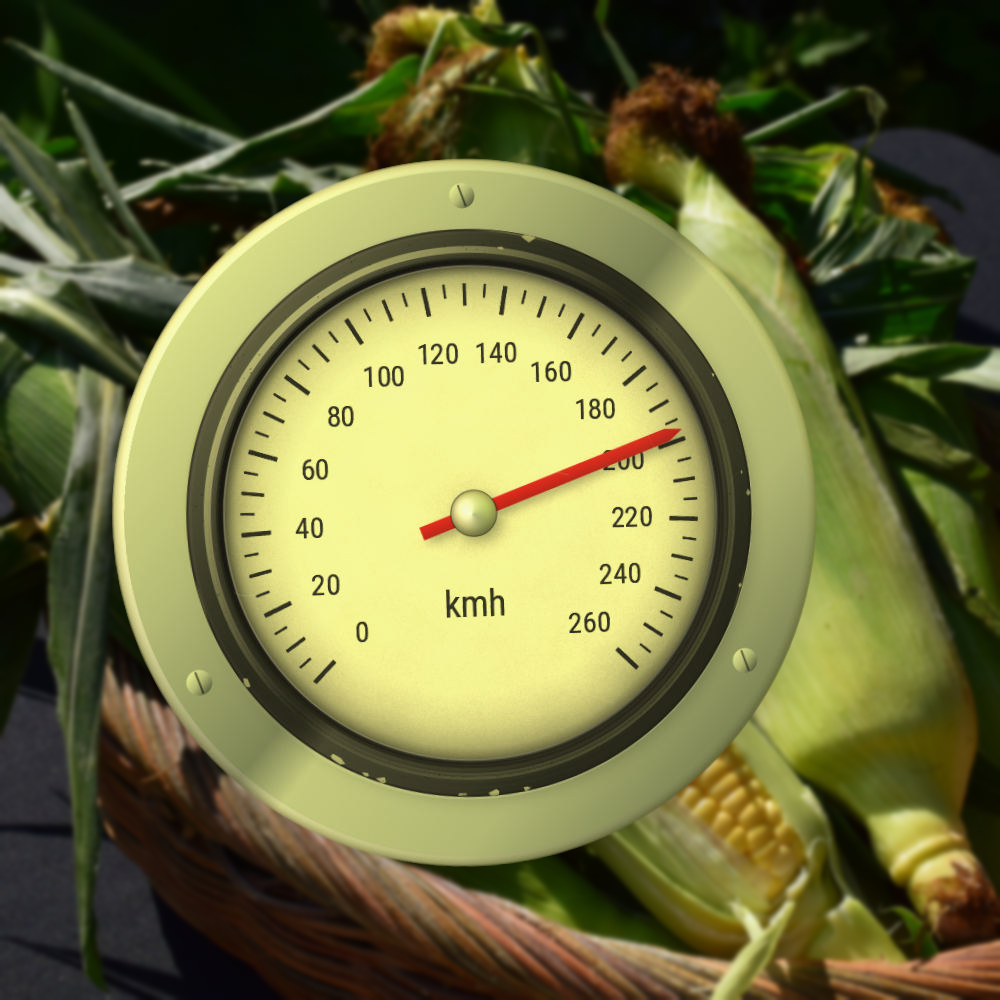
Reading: {"value": 197.5, "unit": "km/h"}
